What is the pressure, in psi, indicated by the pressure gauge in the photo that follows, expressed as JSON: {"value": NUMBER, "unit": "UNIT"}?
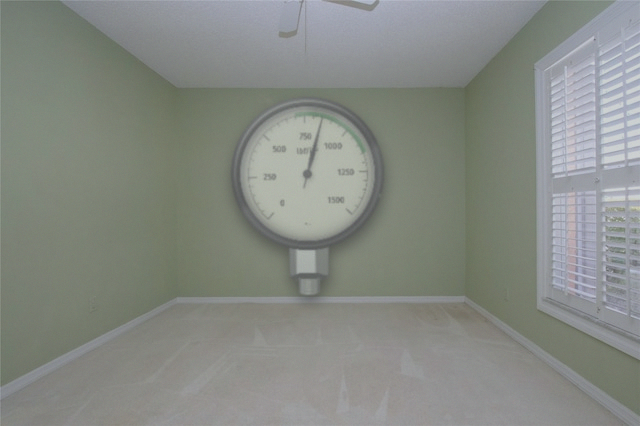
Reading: {"value": 850, "unit": "psi"}
